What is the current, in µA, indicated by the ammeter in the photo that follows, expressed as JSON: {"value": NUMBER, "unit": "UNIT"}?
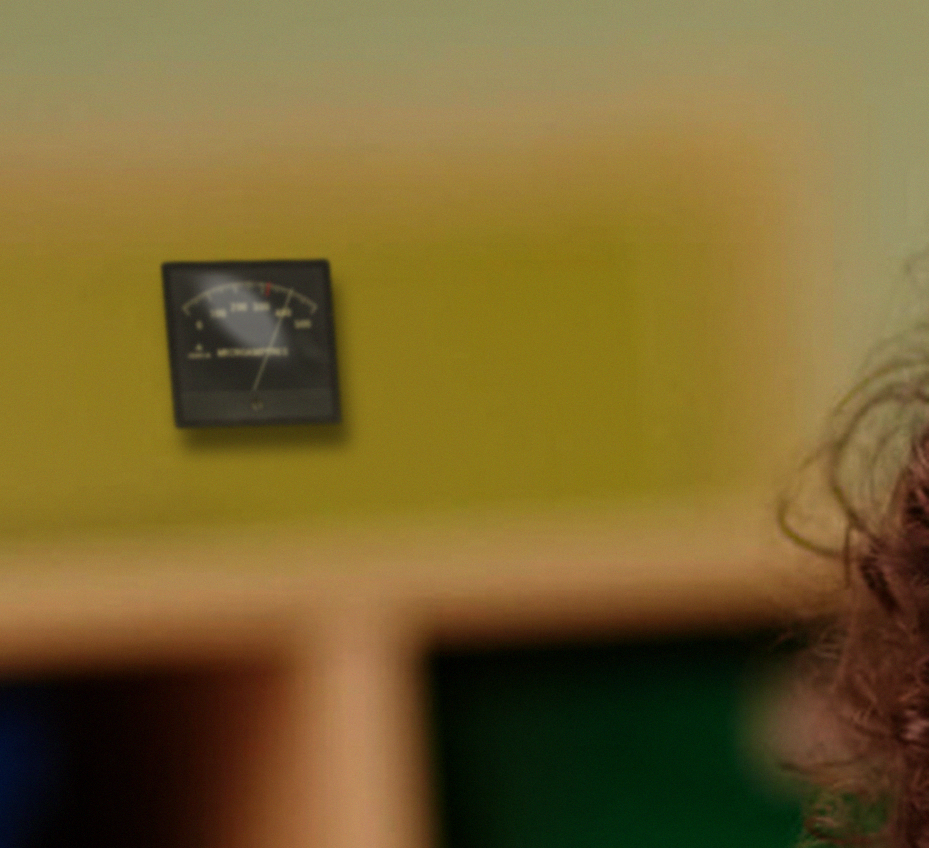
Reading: {"value": 400, "unit": "µA"}
